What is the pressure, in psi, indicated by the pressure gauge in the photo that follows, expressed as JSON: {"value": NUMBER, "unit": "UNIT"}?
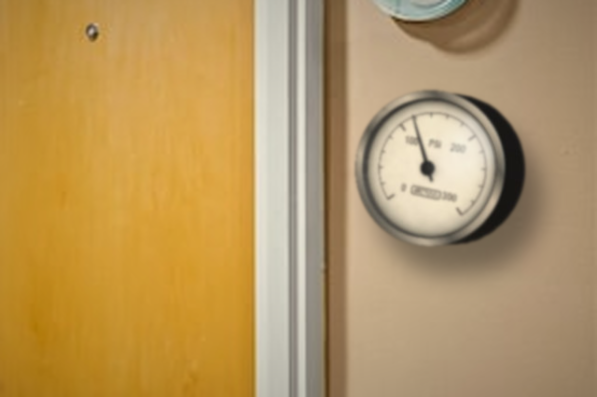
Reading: {"value": 120, "unit": "psi"}
